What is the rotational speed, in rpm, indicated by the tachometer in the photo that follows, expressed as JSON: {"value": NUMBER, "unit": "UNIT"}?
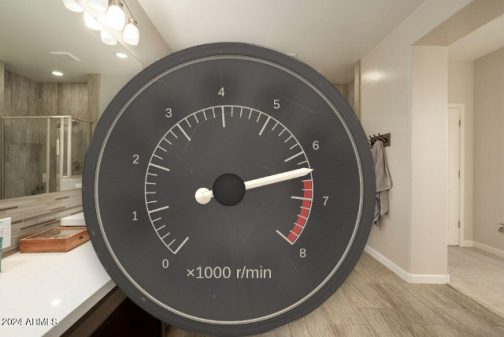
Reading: {"value": 6400, "unit": "rpm"}
